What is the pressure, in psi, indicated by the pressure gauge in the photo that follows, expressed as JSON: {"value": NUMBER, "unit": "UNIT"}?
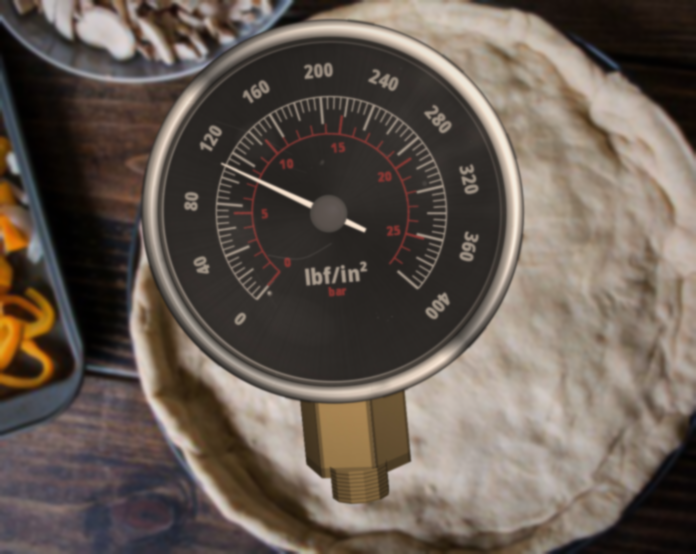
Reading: {"value": 110, "unit": "psi"}
